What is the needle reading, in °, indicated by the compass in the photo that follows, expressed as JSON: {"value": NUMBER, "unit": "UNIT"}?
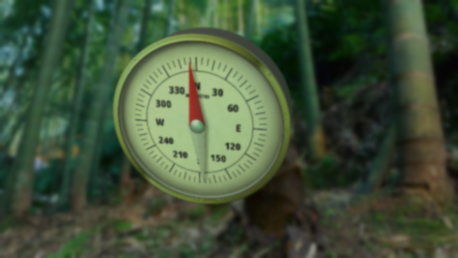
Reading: {"value": 355, "unit": "°"}
